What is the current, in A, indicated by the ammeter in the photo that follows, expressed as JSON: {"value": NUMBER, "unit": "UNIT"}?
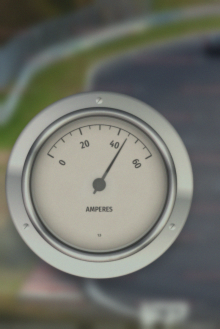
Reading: {"value": 45, "unit": "A"}
